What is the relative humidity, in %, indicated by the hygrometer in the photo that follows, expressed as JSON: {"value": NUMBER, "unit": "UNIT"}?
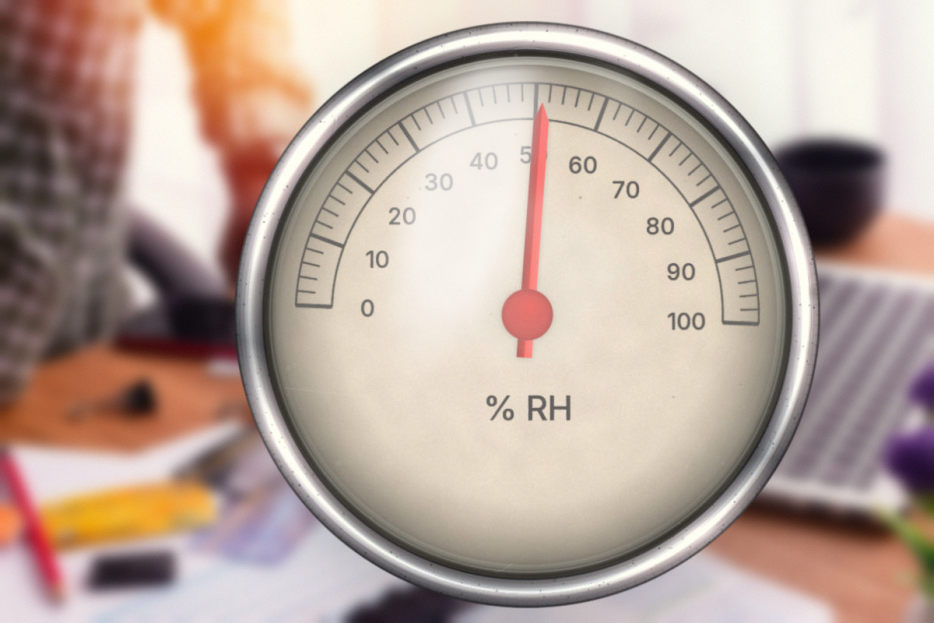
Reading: {"value": 51, "unit": "%"}
